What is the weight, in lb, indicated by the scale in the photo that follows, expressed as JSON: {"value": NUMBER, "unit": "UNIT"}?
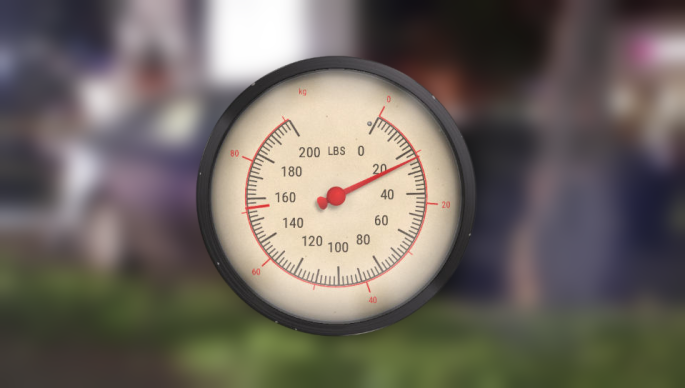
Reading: {"value": 24, "unit": "lb"}
